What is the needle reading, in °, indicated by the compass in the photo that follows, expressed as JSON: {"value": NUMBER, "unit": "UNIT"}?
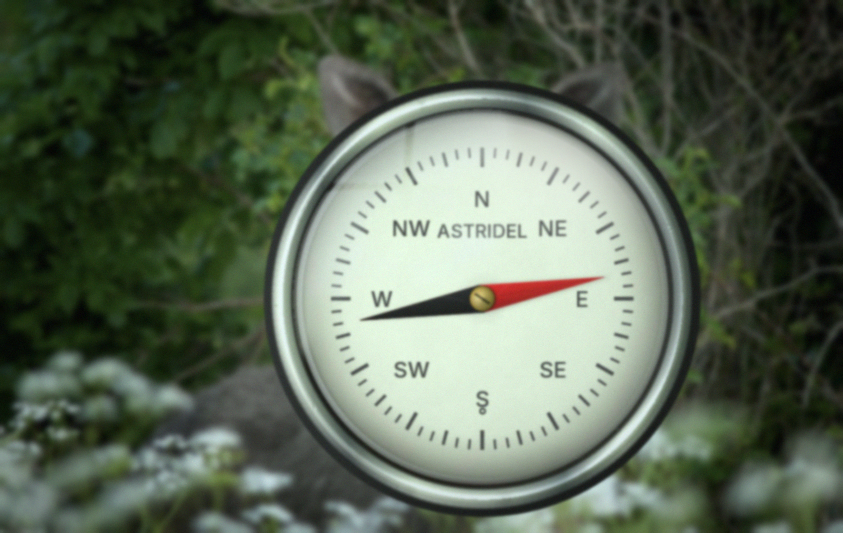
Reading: {"value": 80, "unit": "°"}
